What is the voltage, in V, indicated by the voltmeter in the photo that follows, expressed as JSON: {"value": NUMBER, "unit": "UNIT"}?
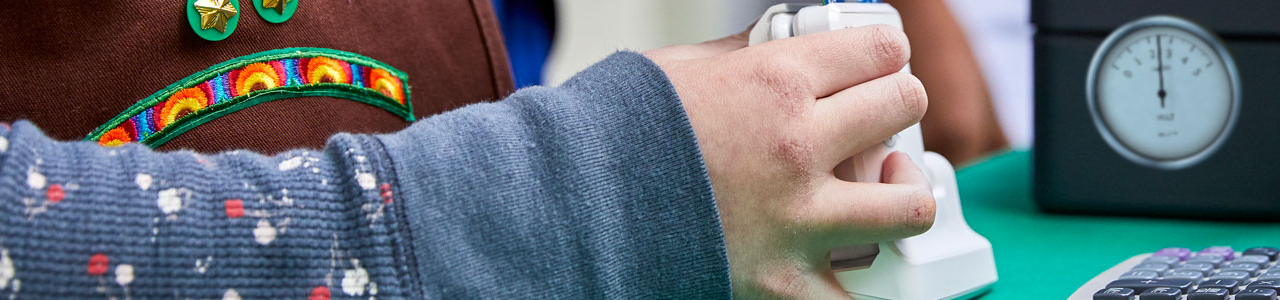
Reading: {"value": 2.5, "unit": "V"}
